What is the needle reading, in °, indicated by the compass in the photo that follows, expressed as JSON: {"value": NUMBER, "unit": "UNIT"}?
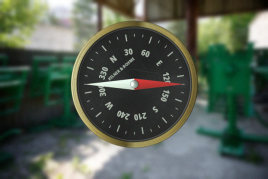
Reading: {"value": 130, "unit": "°"}
